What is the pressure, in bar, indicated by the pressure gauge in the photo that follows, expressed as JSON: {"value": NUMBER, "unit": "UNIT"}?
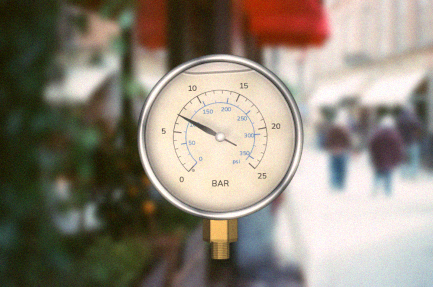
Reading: {"value": 7, "unit": "bar"}
